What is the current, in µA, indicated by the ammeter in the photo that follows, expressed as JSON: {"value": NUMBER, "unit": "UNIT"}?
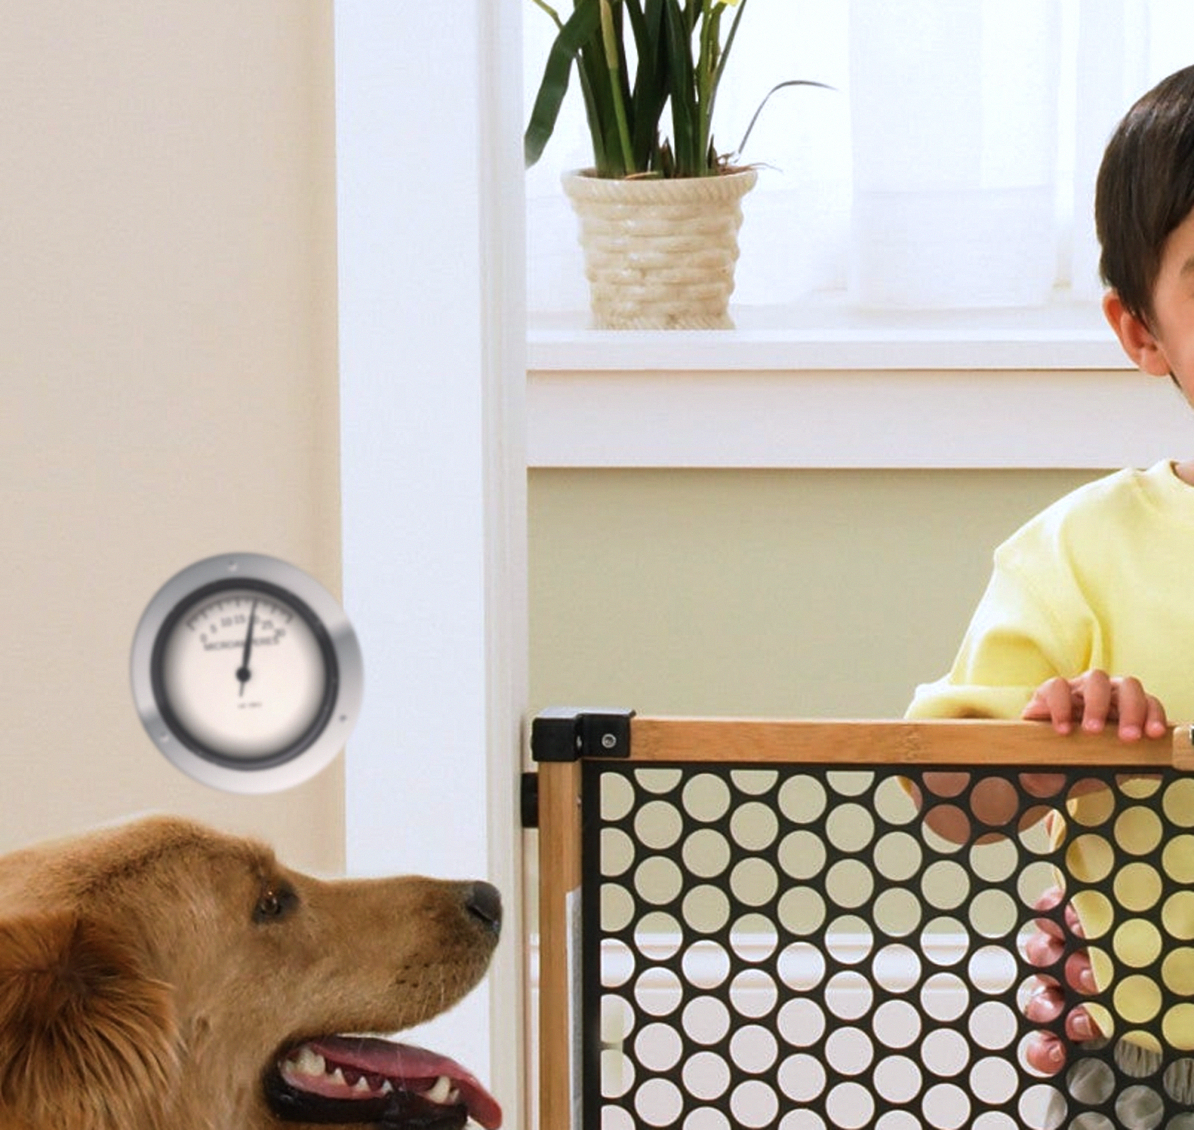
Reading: {"value": 20, "unit": "µA"}
